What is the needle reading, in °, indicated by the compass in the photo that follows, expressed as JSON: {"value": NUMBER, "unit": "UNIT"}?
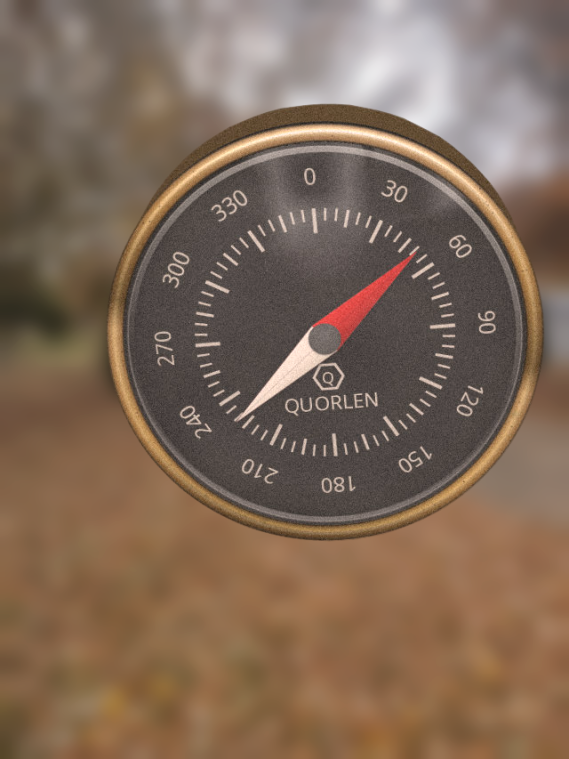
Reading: {"value": 50, "unit": "°"}
